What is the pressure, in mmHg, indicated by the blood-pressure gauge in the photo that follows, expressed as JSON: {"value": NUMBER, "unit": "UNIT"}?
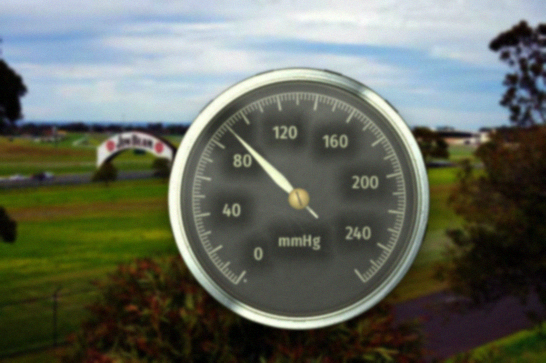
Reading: {"value": 90, "unit": "mmHg"}
